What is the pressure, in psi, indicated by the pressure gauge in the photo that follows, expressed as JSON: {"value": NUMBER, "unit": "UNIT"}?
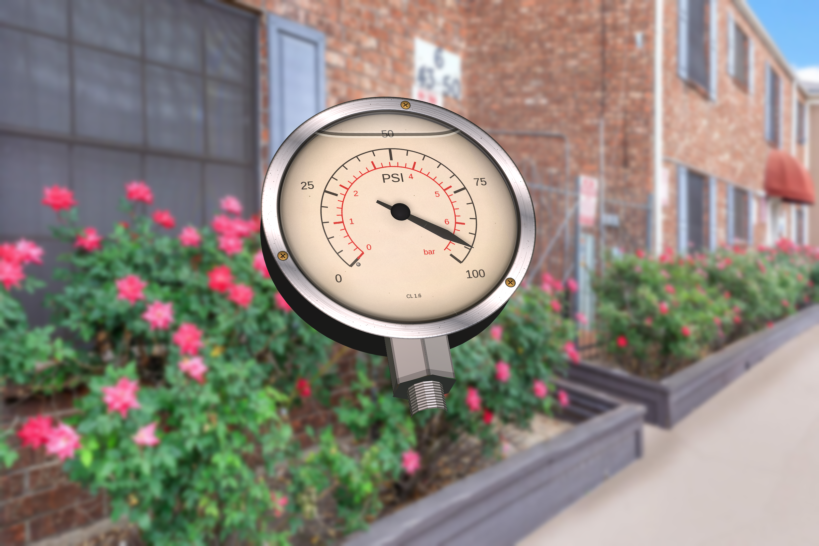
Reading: {"value": 95, "unit": "psi"}
